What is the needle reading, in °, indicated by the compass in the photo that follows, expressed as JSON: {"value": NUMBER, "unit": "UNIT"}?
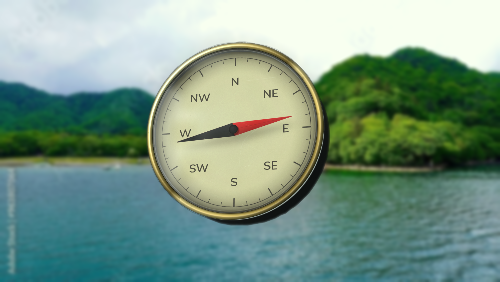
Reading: {"value": 80, "unit": "°"}
